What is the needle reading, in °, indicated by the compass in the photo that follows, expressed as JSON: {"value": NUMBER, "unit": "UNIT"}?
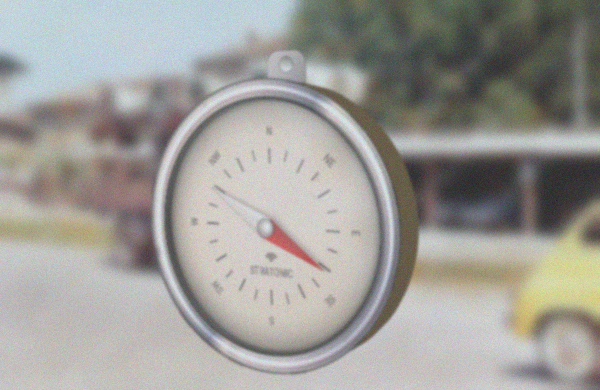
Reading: {"value": 120, "unit": "°"}
